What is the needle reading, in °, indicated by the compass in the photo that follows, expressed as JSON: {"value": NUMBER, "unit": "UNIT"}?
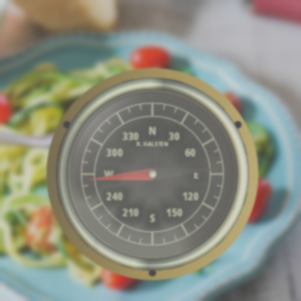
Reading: {"value": 265, "unit": "°"}
